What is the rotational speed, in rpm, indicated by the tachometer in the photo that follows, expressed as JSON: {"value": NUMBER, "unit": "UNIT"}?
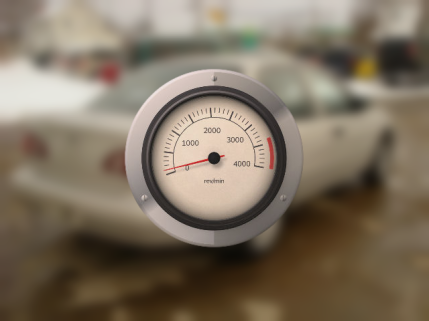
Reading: {"value": 100, "unit": "rpm"}
